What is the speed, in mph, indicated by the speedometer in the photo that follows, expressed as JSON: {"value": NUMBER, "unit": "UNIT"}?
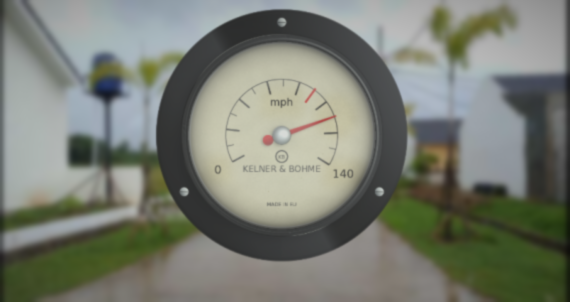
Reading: {"value": 110, "unit": "mph"}
